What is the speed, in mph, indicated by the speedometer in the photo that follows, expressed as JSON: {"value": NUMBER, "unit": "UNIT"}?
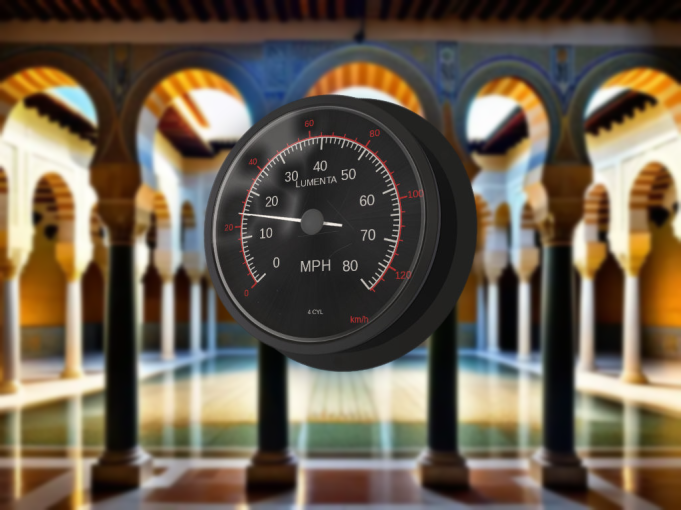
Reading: {"value": 15, "unit": "mph"}
